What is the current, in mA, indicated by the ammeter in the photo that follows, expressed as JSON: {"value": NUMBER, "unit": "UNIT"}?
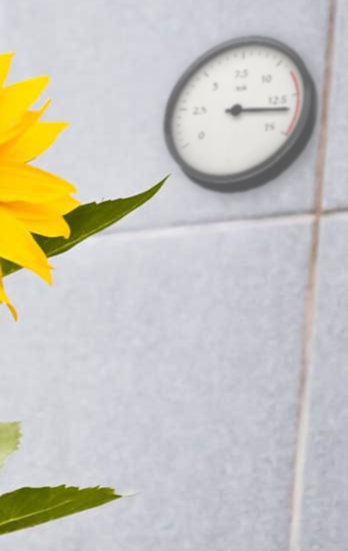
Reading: {"value": 13.5, "unit": "mA"}
